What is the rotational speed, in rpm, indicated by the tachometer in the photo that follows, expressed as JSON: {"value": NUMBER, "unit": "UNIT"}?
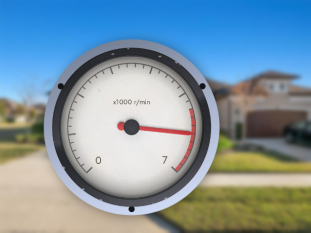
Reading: {"value": 6000, "unit": "rpm"}
